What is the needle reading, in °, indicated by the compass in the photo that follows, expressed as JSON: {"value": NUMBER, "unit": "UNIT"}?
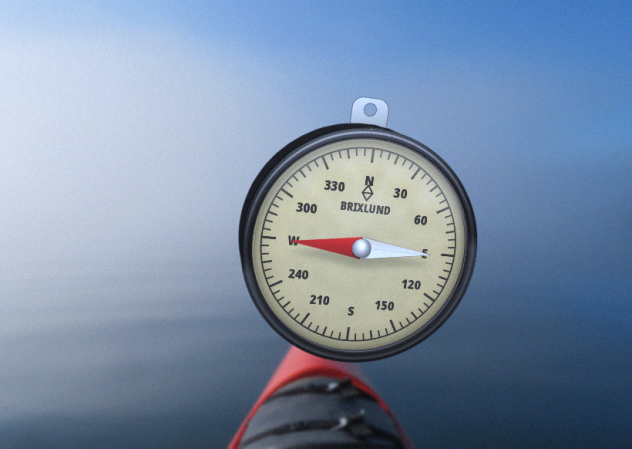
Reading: {"value": 270, "unit": "°"}
